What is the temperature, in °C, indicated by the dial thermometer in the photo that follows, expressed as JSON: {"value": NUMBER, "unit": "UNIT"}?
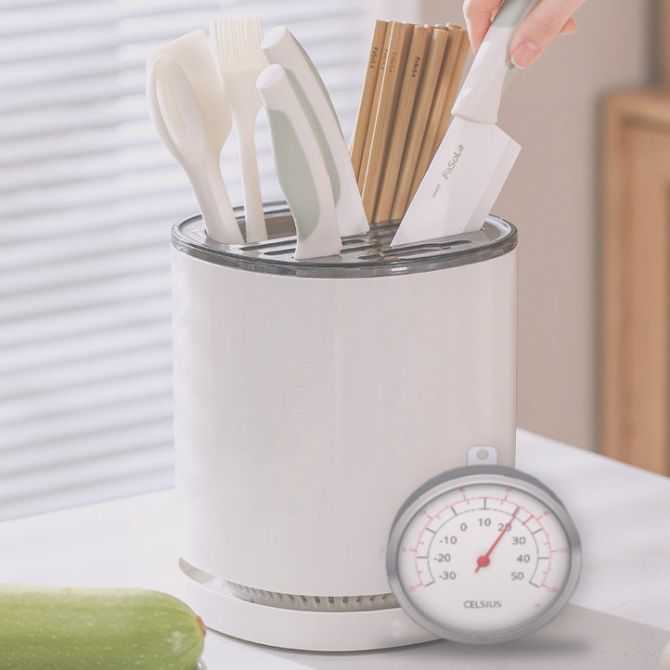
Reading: {"value": 20, "unit": "°C"}
